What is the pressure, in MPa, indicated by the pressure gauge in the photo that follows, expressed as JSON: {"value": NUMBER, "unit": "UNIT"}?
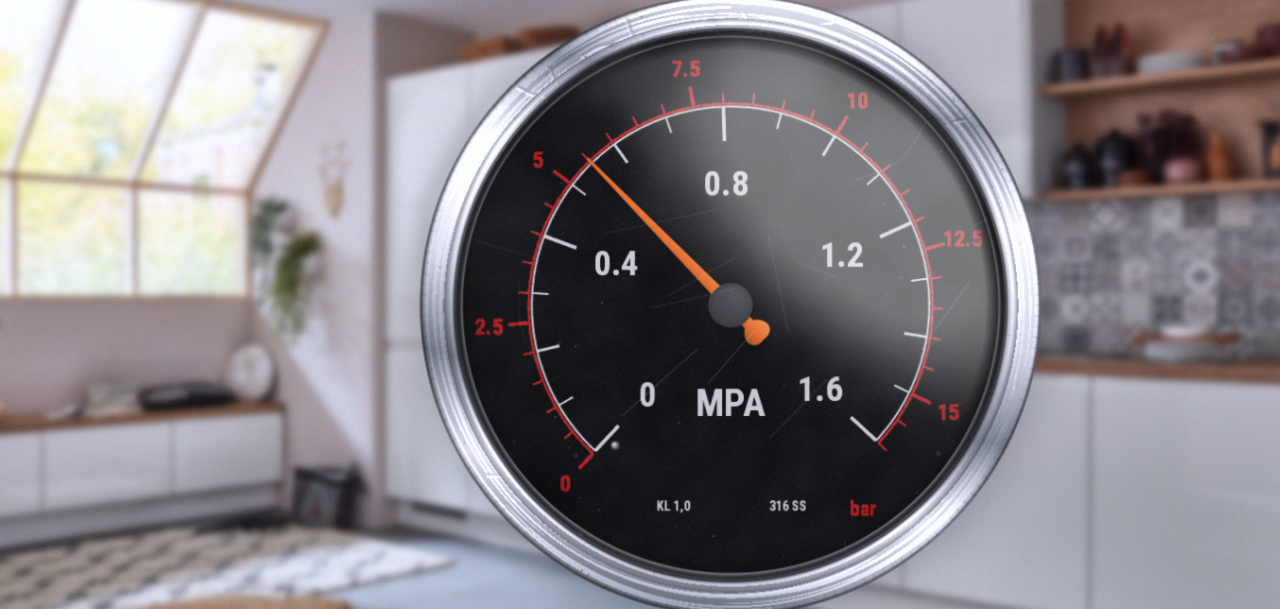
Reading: {"value": 0.55, "unit": "MPa"}
